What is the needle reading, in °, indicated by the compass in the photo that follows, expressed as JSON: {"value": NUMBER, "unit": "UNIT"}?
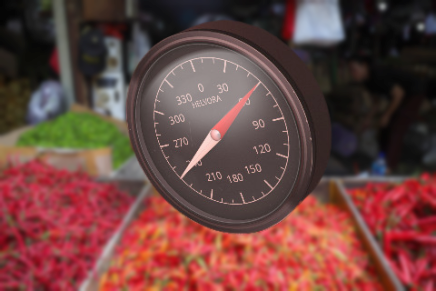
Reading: {"value": 60, "unit": "°"}
